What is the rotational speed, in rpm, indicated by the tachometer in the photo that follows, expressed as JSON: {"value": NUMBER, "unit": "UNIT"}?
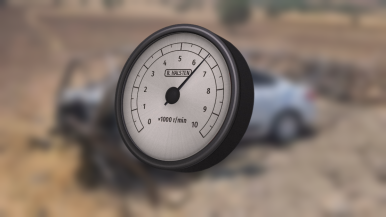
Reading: {"value": 6500, "unit": "rpm"}
